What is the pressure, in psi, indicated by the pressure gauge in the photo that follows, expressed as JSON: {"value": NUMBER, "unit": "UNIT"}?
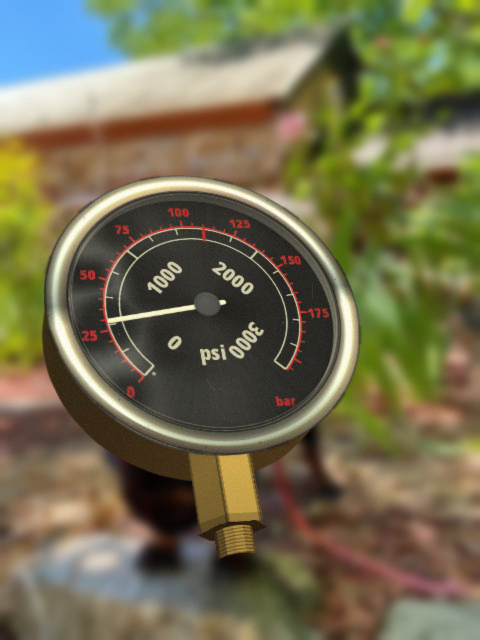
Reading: {"value": 400, "unit": "psi"}
